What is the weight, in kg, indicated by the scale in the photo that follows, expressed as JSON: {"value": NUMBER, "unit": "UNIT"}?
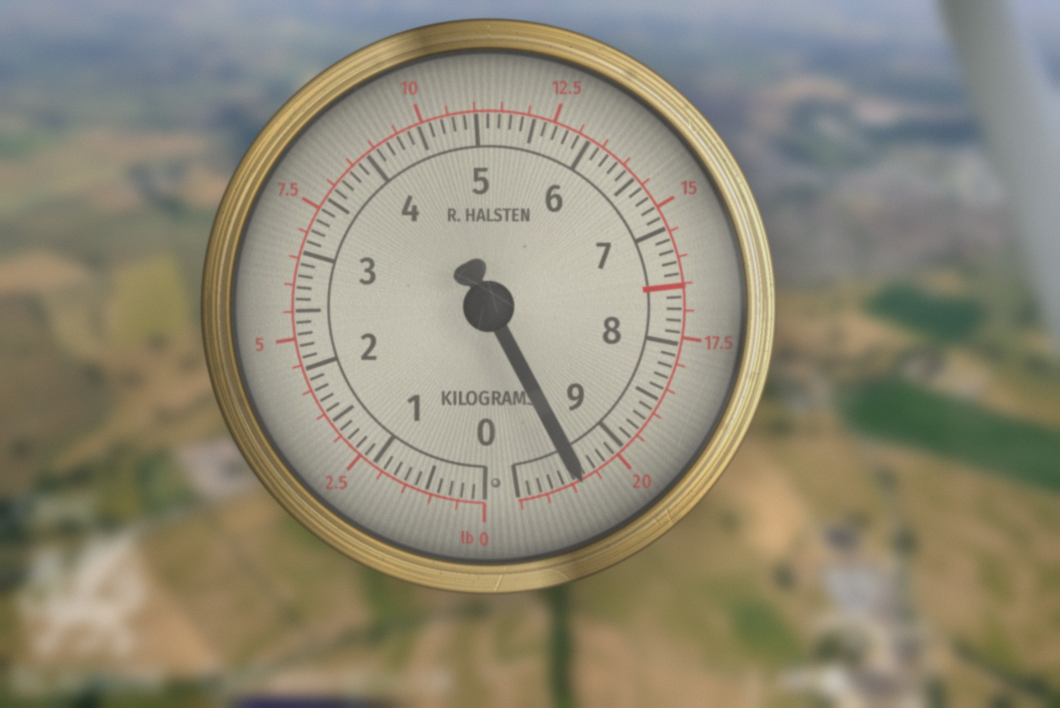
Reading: {"value": 9.45, "unit": "kg"}
